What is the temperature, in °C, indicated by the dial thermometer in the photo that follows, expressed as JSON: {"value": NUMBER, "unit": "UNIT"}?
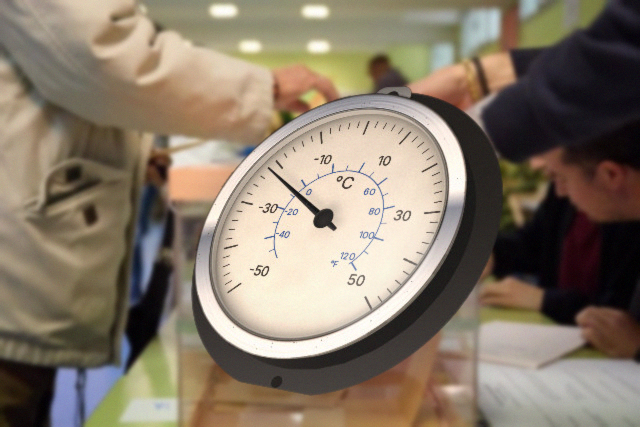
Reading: {"value": -22, "unit": "°C"}
